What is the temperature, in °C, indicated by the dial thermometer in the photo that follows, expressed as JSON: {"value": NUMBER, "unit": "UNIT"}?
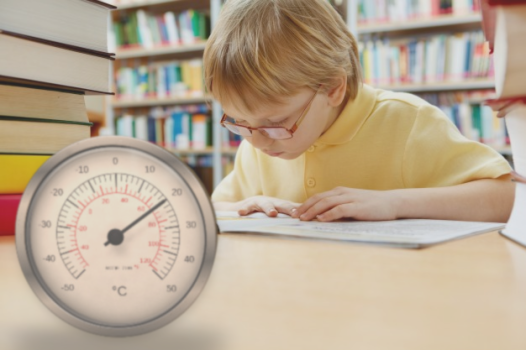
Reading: {"value": 20, "unit": "°C"}
